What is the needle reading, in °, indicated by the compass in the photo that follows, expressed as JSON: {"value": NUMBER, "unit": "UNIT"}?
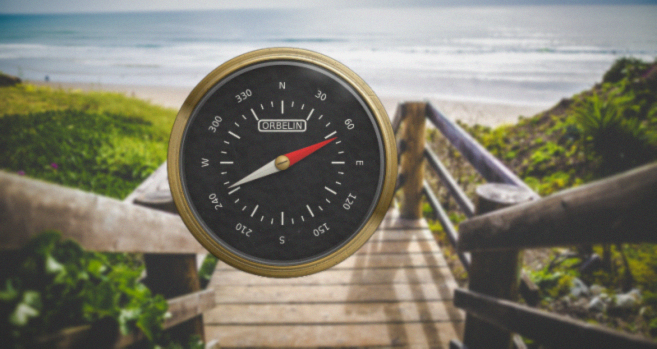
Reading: {"value": 65, "unit": "°"}
